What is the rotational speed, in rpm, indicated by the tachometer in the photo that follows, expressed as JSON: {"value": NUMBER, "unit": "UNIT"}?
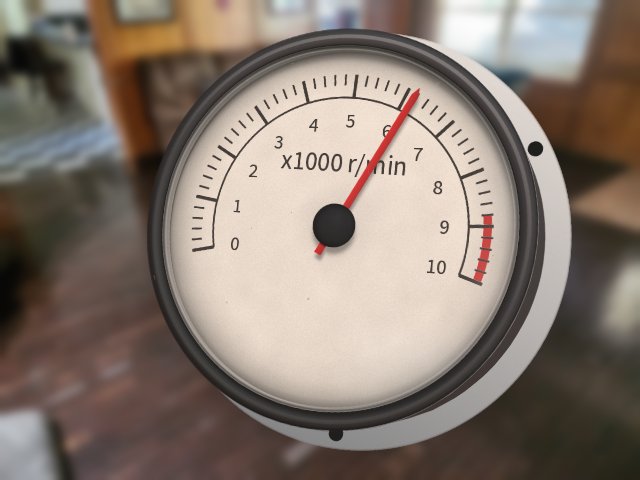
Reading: {"value": 6200, "unit": "rpm"}
